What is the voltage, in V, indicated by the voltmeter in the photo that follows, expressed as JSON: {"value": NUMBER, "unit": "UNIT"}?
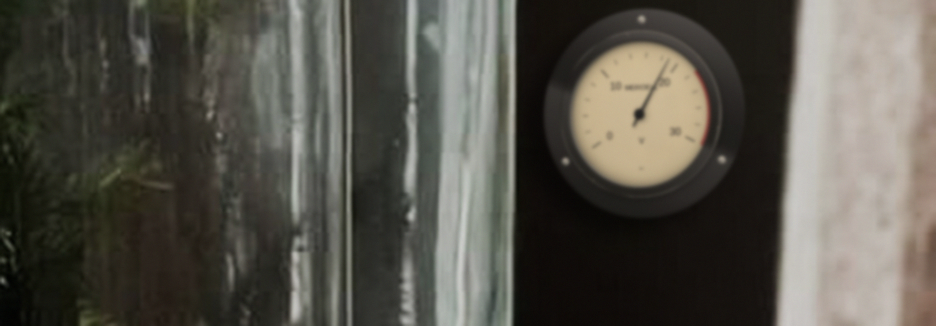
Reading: {"value": 19, "unit": "V"}
